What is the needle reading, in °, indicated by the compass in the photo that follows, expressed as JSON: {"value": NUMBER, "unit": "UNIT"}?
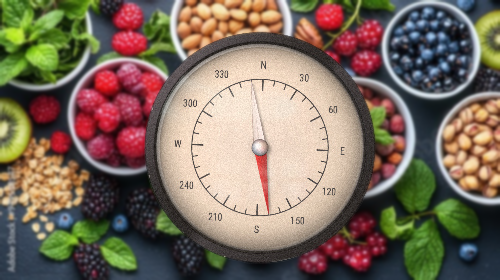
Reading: {"value": 170, "unit": "°"}
